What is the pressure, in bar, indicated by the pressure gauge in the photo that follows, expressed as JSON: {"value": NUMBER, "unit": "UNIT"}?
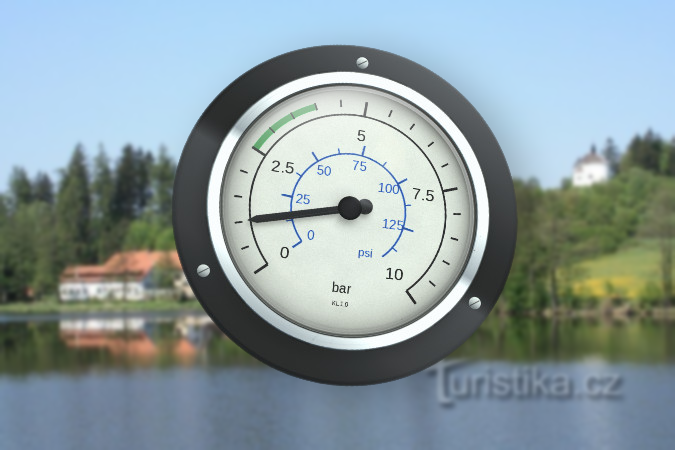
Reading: {"value": 1, "unit": "bar"}
